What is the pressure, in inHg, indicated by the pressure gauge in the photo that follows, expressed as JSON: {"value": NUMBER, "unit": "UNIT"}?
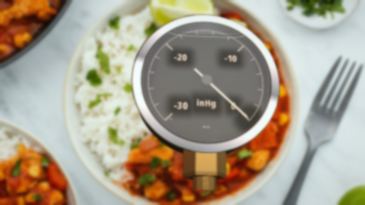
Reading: {"value": 0, "unit": "inHg"}
